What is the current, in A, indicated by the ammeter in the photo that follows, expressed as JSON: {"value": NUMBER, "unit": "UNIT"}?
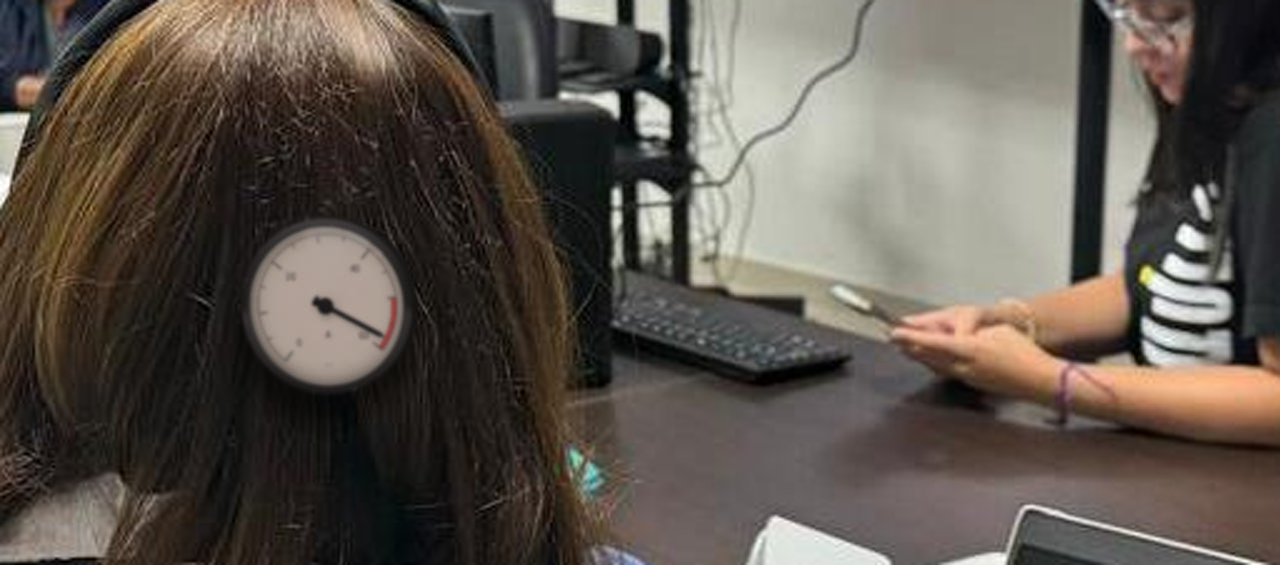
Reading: {"value": 57.5, "unit": "A"}
